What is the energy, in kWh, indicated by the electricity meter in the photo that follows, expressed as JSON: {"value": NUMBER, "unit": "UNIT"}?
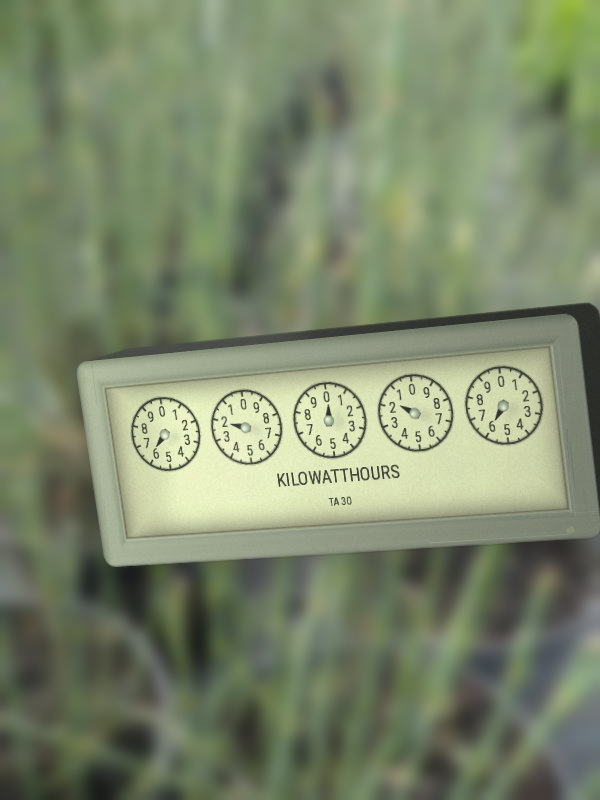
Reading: {"value": 62016, "unit": "kWh"}
